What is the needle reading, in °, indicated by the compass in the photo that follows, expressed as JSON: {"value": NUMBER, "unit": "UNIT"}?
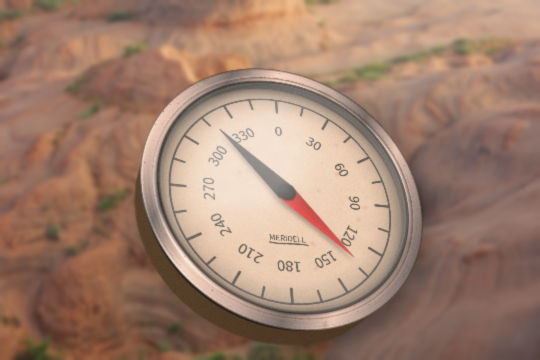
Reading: {"value": 135, "unit": "°"}
